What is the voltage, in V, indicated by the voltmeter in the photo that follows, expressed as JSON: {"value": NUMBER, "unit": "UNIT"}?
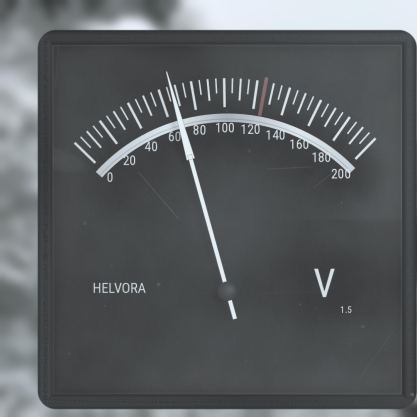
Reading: {"value": 67.5, "unit": "V"}
